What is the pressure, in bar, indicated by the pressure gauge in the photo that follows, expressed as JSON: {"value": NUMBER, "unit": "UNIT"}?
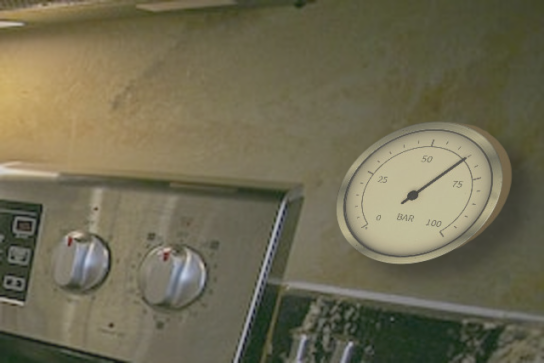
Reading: {"value": 65, "unit": "bar"}
